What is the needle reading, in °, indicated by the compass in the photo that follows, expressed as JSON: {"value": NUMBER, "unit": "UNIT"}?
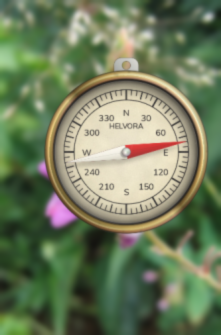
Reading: {"value": 80, "unit": "°"}
